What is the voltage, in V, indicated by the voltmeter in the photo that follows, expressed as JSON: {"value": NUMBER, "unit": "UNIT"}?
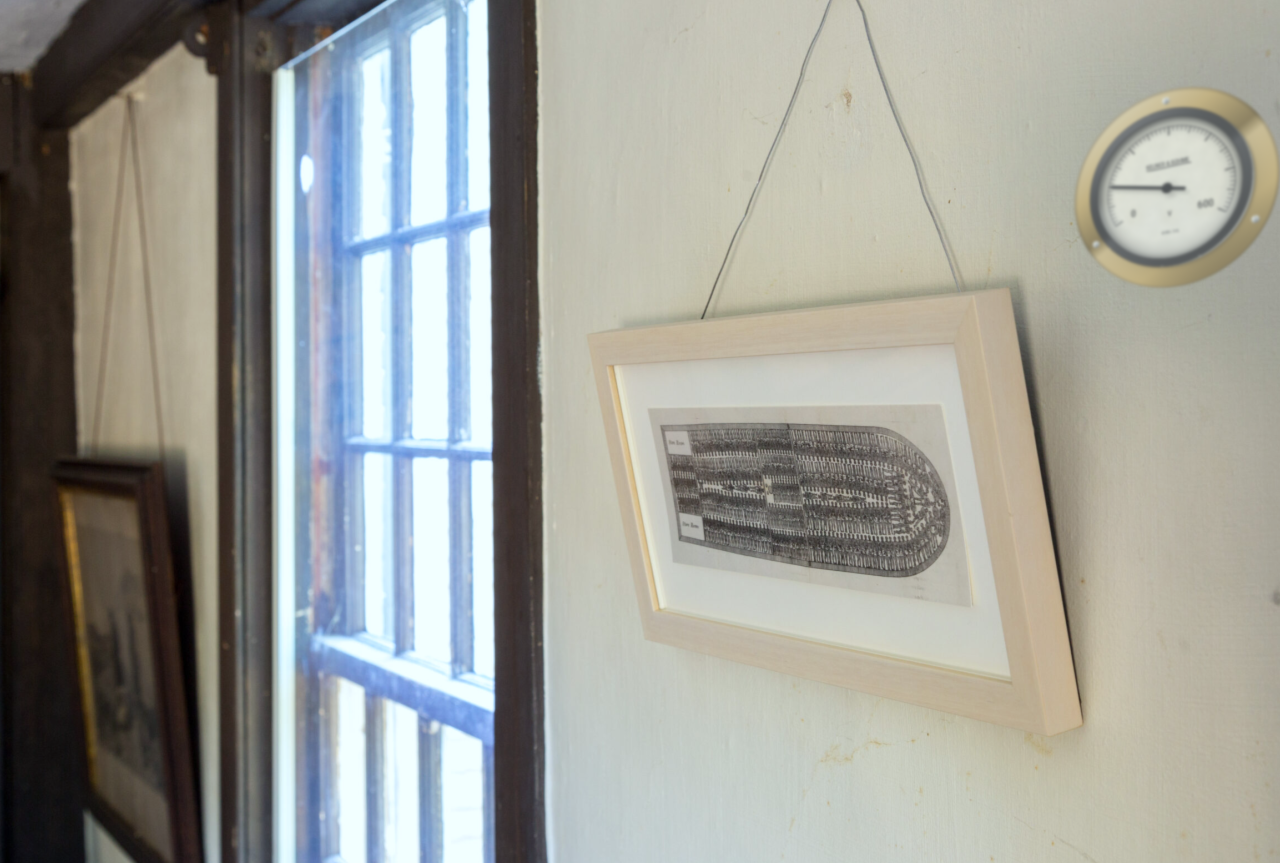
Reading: {"value": 100, "unit": "V"}
